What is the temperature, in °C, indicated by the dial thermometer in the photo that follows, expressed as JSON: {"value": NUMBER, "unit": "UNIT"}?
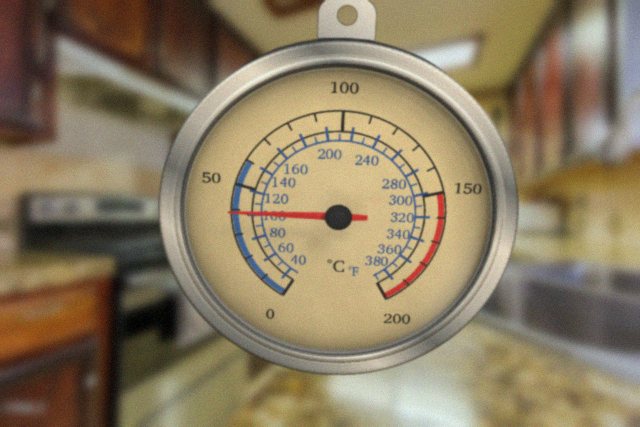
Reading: {"value": 40, "unit": "°C"}
